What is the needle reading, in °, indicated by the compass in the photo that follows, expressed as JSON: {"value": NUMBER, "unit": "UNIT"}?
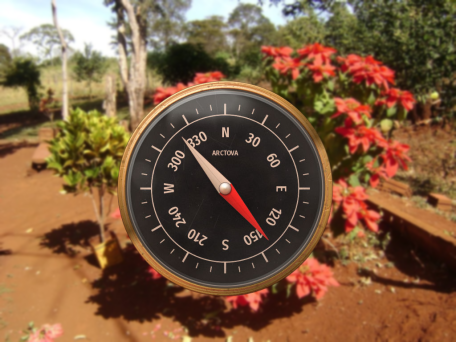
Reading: {"value": 140, "unit": "°"}
